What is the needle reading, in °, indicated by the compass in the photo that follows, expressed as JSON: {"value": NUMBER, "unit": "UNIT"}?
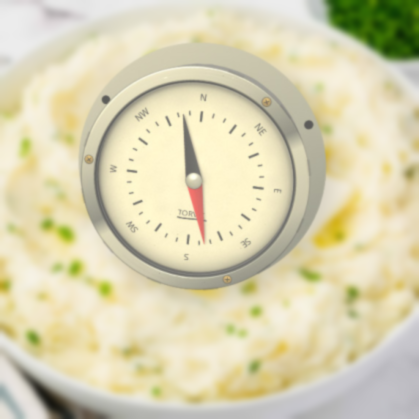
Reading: {"value": 165, "unit": "°"}
